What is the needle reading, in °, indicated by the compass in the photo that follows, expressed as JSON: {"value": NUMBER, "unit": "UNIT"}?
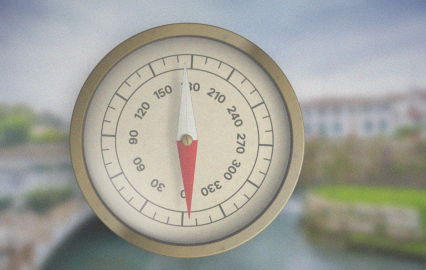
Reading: {"value": 355, "unit": "°"}
